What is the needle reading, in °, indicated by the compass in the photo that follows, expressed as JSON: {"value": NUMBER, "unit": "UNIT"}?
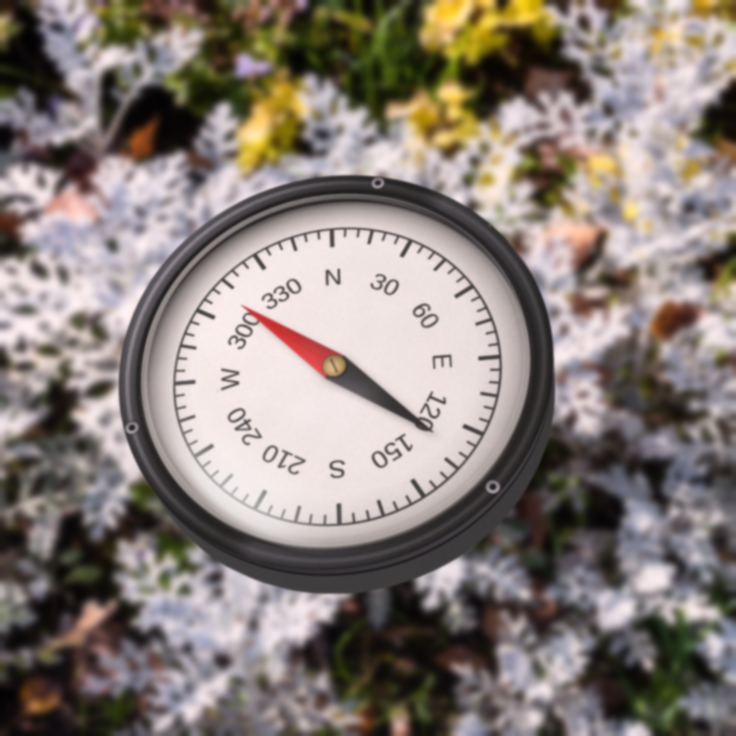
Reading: {"value": 310, "unit": "°"}
